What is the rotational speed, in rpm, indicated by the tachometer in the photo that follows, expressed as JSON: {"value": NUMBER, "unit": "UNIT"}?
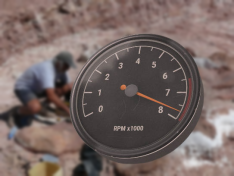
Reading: {"value": 7750, "unit": "rpm"}
